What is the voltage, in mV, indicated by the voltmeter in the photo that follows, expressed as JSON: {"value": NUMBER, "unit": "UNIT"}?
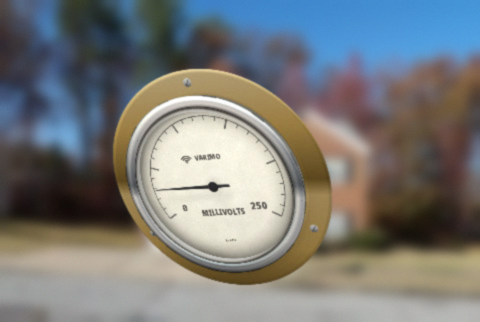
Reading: {"value": 30, "unit": "mV"}
